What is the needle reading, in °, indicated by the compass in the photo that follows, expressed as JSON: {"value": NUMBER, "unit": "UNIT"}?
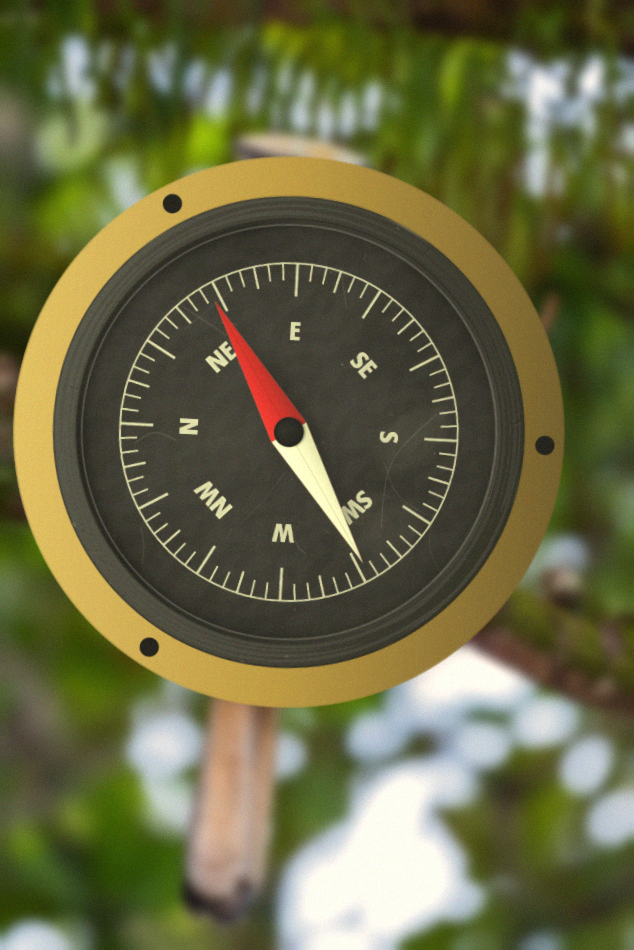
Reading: {"value": 57.5, "unit": "°"}
